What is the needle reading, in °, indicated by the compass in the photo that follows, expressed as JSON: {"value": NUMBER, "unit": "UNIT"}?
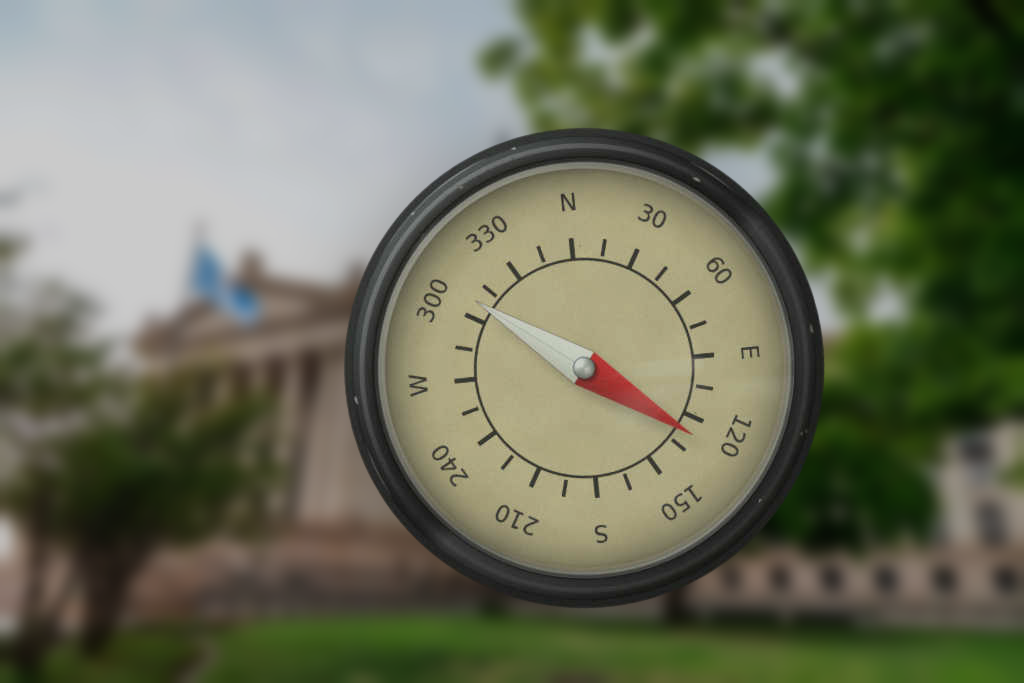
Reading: {"value": 127.5, "unit": "°"}
